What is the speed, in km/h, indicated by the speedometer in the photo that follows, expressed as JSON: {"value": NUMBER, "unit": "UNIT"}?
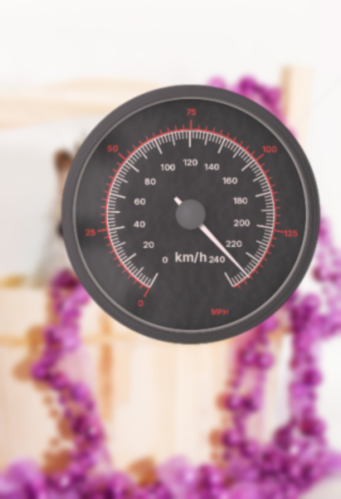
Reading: {"value": 230, "unit": "km/h"}
